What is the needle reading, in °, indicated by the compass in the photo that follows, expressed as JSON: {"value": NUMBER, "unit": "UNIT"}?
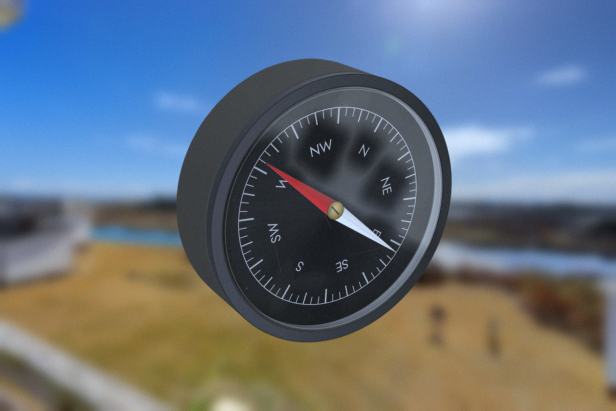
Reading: {"value": 275, "unit": "°"}
